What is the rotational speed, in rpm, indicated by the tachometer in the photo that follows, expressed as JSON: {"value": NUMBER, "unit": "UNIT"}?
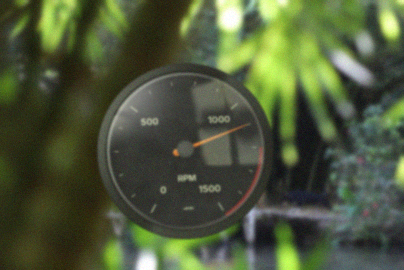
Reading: {"value": 1100, "unit": "rpm"}
